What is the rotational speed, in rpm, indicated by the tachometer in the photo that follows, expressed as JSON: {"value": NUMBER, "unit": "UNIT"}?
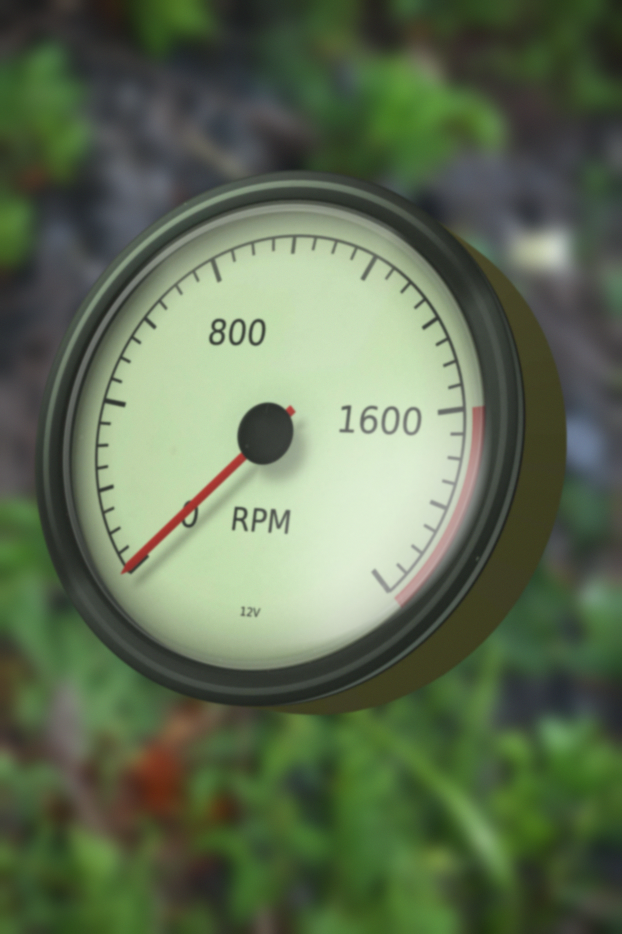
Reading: {"value": 0, "unit": "rpm"}
